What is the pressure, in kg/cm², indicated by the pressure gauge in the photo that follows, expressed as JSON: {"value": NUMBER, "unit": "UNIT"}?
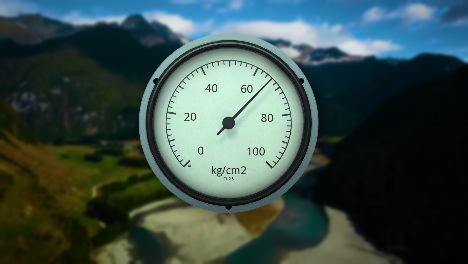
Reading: {"value": 66, "unit": "kg/cm²"}
